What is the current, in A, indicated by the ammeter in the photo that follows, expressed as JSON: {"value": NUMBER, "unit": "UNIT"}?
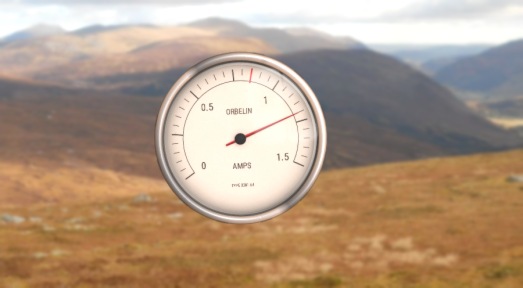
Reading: {"value": 1.2, "unit": "A"}
